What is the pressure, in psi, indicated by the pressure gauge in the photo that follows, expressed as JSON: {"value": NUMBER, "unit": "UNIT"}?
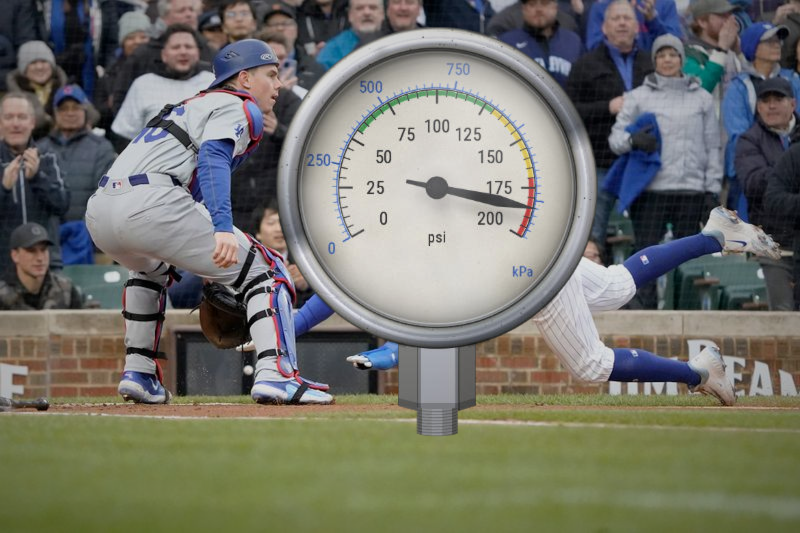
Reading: {"value": 185, "unit": "psi"}
